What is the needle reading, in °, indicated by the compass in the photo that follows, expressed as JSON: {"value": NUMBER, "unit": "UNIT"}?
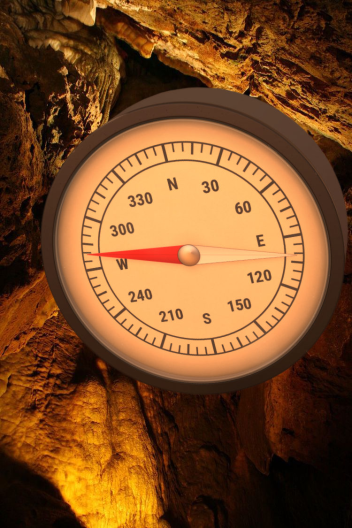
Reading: {"value": 280, "unit": "°"}
